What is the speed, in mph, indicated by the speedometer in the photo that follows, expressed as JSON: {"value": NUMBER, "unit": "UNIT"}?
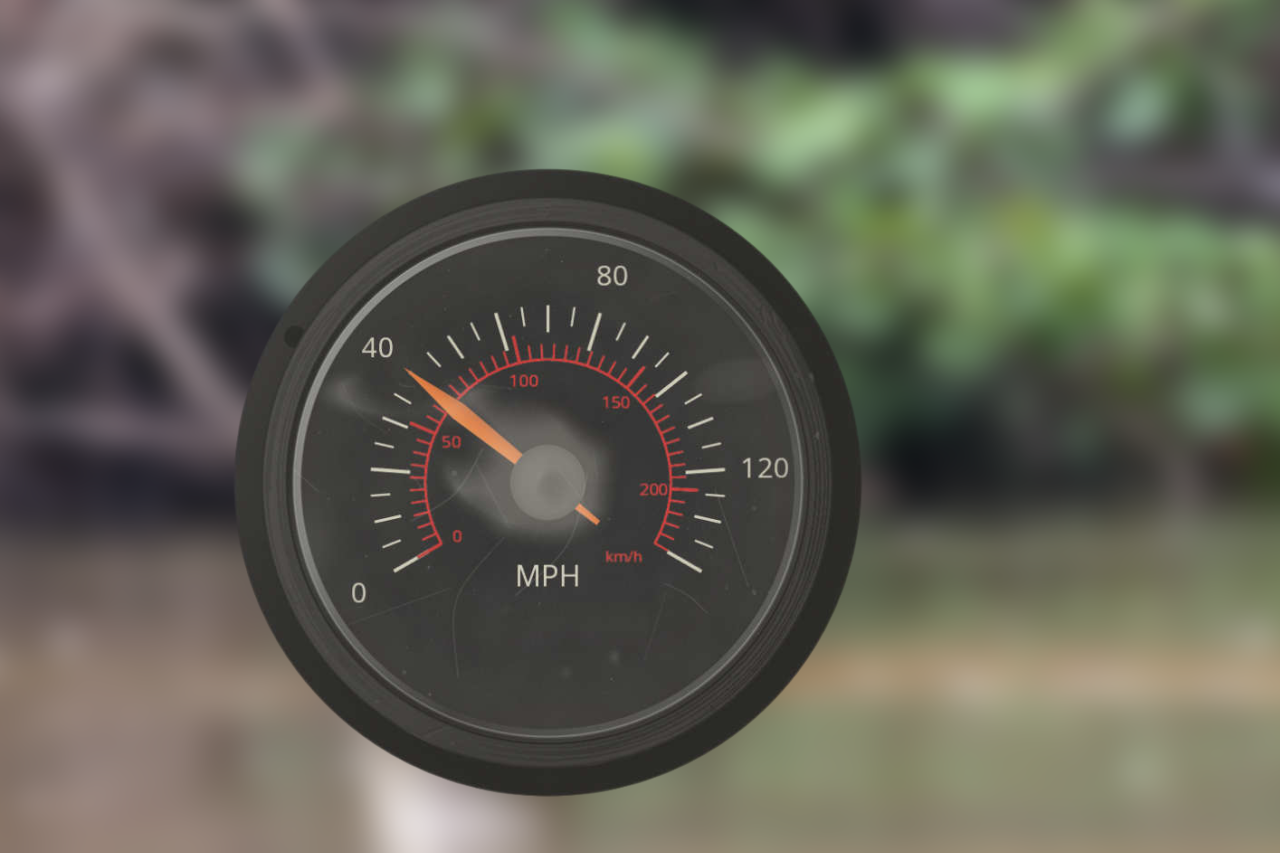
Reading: {"value": 40, "unit": "mph"}
